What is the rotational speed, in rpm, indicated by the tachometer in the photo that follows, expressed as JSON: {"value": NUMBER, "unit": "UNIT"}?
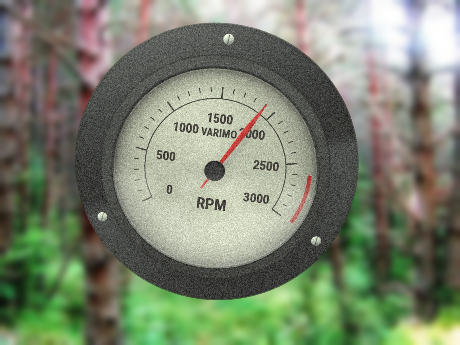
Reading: {"value": 1900, "unit": "rpm"}
